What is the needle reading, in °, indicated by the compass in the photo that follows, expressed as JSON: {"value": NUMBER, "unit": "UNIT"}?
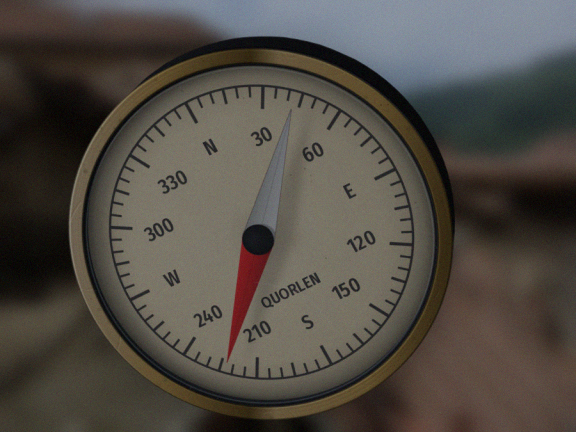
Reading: {"value": 222.5, "unit": "°"}
